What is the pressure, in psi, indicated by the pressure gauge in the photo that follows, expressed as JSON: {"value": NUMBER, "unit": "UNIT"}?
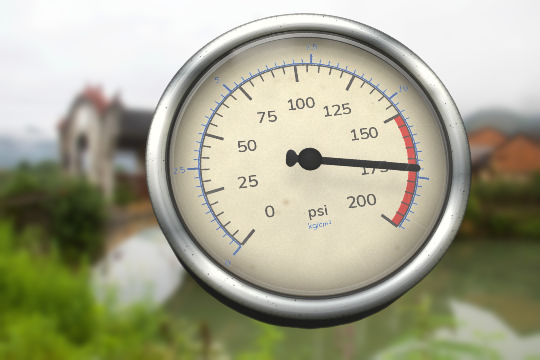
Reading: {"value": 175, "unit": "psi"}
